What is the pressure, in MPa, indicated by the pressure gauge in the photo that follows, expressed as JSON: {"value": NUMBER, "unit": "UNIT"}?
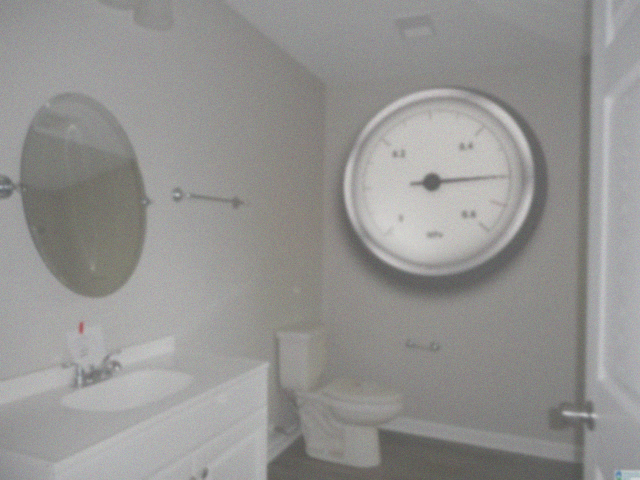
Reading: {"value": 0.5, "unit": "MPa"}
